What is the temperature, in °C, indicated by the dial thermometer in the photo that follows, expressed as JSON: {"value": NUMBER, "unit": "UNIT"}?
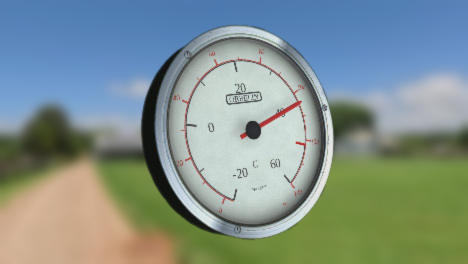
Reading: {"value": 40, "unit": "°C"}
